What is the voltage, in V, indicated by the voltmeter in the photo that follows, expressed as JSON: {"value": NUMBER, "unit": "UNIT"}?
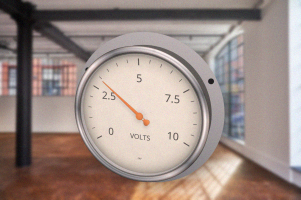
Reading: {"value": 3, "unit": "V"}
